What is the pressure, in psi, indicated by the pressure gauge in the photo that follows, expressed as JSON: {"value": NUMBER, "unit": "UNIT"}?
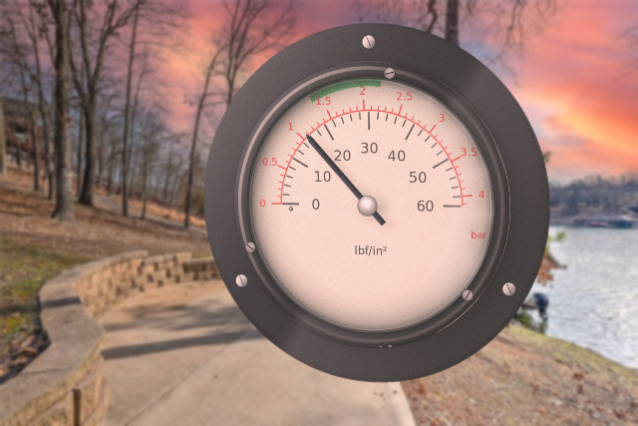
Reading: {"value": 16, "unit": "psi"}
